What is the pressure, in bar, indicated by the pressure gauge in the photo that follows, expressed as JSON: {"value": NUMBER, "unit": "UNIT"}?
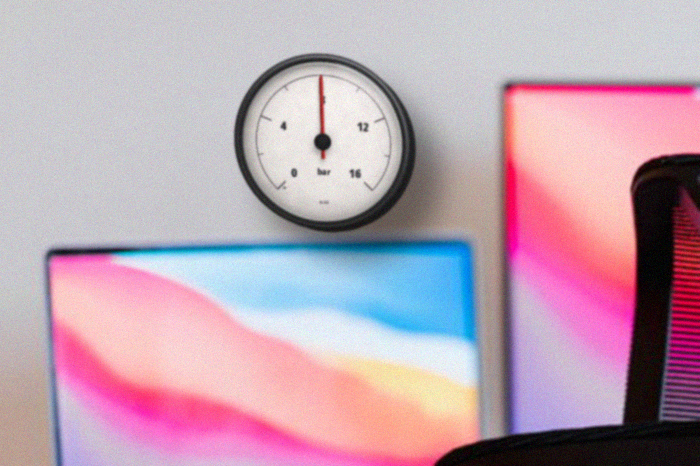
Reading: {"value": 8, "unit": "bar"}
